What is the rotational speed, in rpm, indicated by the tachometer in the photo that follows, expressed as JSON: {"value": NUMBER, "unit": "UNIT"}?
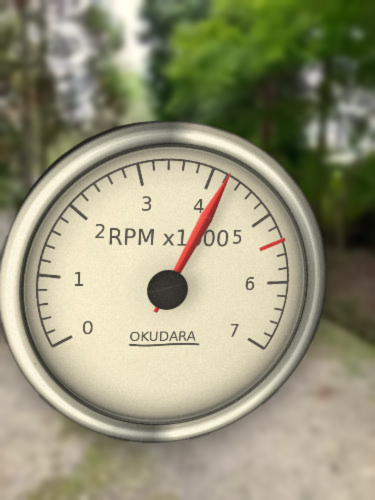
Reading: {"value": 4200, "unit": "rpm"}
